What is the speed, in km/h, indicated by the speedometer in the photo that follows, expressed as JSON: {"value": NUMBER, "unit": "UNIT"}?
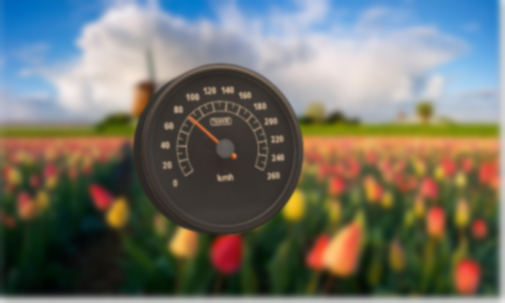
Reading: {"value": 80, "unit": "km/h"}
